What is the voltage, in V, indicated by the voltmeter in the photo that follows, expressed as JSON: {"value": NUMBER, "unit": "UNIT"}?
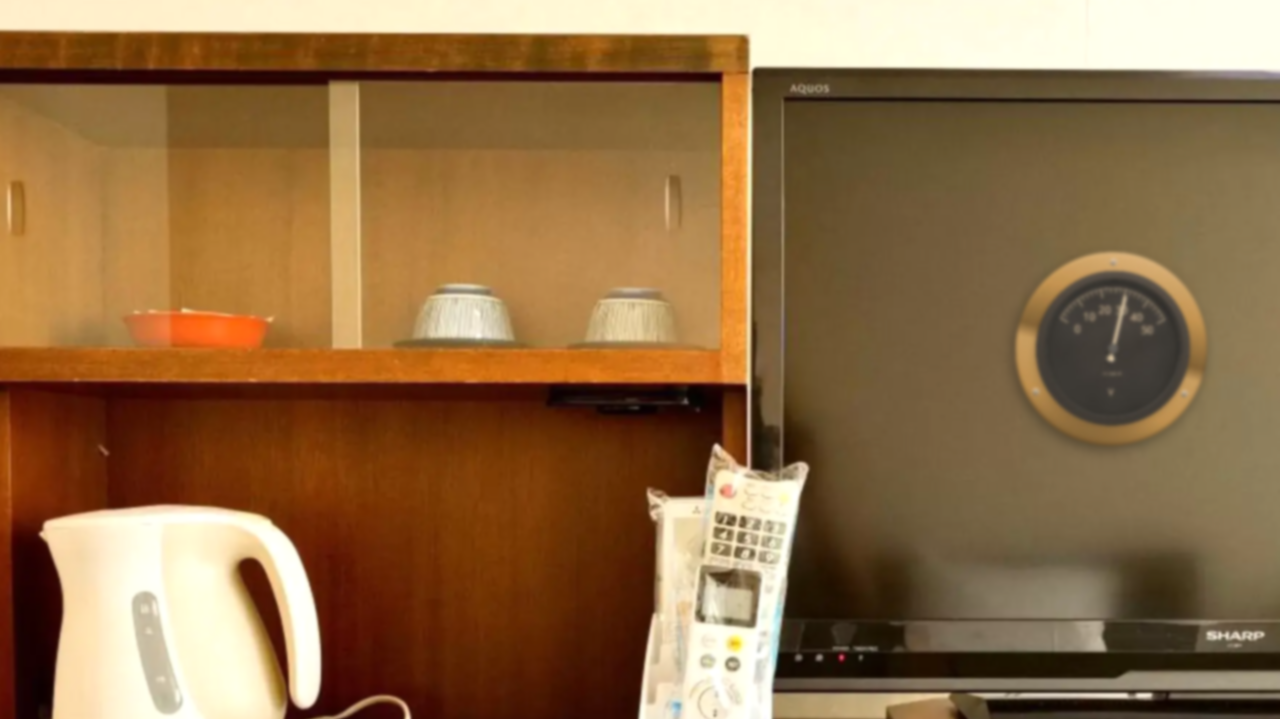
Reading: {"value": 30, "unit": "V"}
